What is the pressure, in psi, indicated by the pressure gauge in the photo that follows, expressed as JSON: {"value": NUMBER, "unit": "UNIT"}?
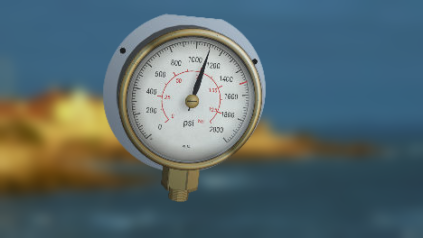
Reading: {"value": 1100, "unit": "psi"}
